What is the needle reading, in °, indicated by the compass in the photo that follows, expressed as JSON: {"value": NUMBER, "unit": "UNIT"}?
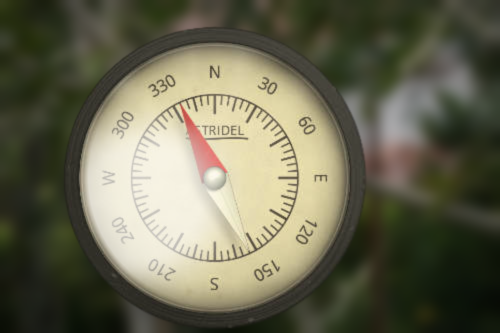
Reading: {"value": 335, "unit": "°"}
